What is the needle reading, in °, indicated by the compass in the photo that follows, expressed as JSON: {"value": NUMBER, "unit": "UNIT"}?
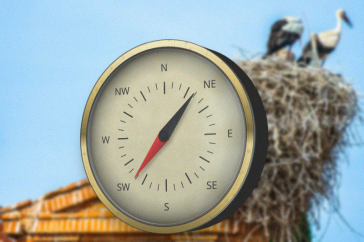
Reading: {"value": 220, "unit": "°"}
